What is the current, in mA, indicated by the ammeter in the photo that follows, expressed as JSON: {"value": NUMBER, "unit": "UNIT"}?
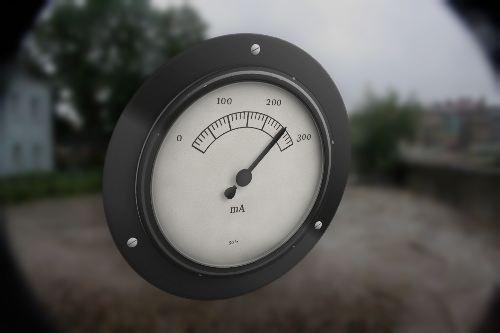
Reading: {"value": 250, "unit": "mA"}
